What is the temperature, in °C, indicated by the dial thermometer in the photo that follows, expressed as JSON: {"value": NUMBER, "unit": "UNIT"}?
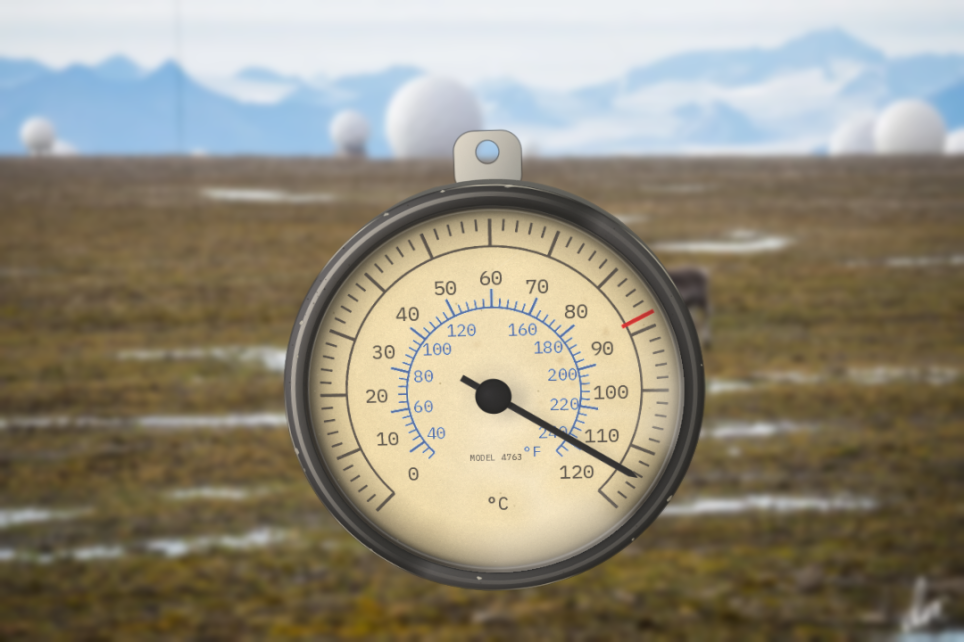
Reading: {"value": 114, "unit": "°C"}
